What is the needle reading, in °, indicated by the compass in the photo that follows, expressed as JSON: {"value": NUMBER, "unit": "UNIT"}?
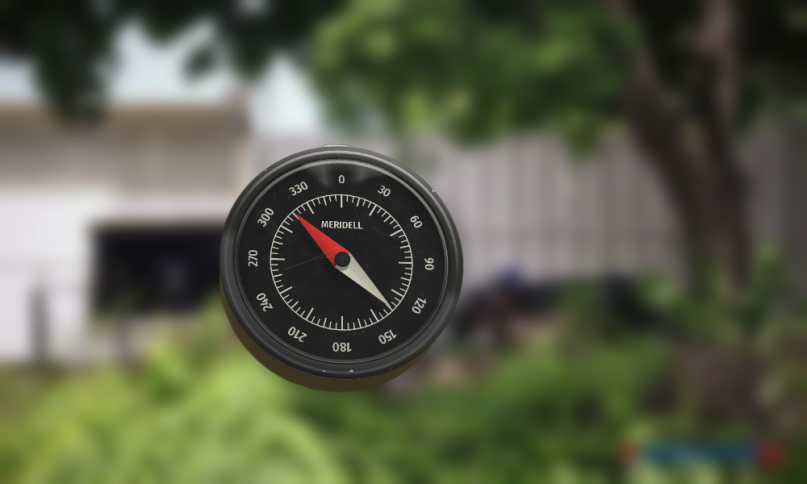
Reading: {"value": 315, "unit": "°"}
